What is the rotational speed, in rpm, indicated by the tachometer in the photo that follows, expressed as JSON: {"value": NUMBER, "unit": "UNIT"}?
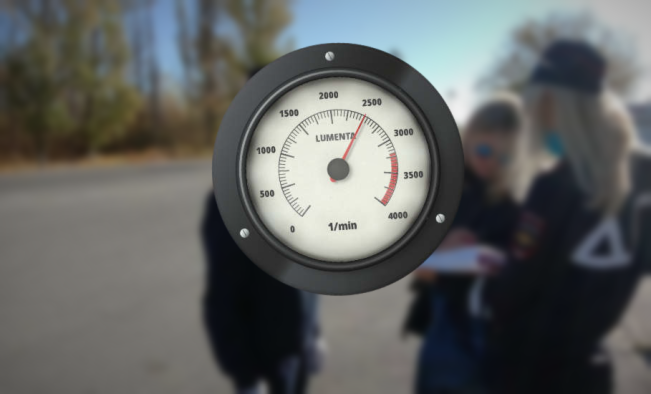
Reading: {"value": 2500, "unit": "rpm"}
